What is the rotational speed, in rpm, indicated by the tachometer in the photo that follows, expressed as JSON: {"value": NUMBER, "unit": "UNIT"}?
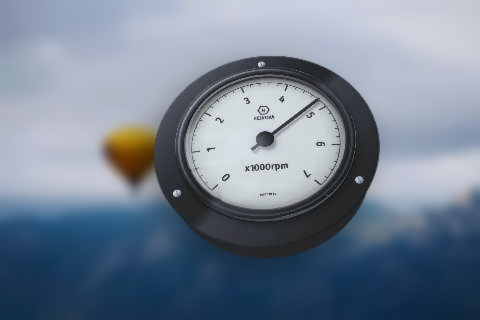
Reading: {"value": 4800, "unit": "rpm"}
